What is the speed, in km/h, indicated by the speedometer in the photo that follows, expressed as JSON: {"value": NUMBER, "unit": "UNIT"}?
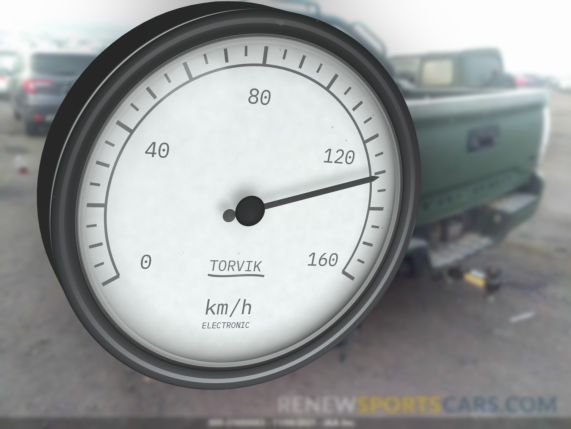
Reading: {"value": 130, "unit": "km/h"}
